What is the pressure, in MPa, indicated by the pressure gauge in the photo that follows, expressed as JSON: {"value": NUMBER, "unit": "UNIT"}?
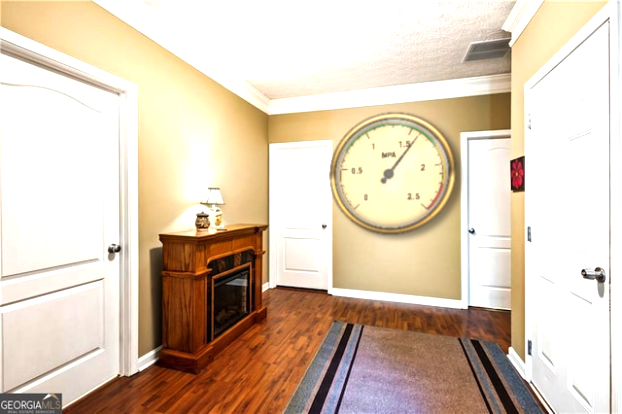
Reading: {"value": 1.6, "unit": "MPa"}
